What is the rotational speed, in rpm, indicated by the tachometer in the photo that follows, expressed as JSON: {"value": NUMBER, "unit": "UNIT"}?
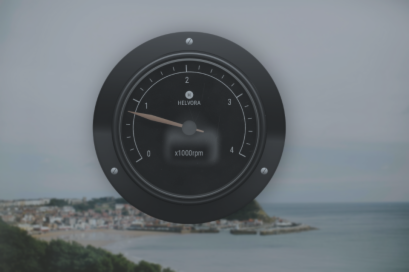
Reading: {"value": 800, "unit": "rpm"}
